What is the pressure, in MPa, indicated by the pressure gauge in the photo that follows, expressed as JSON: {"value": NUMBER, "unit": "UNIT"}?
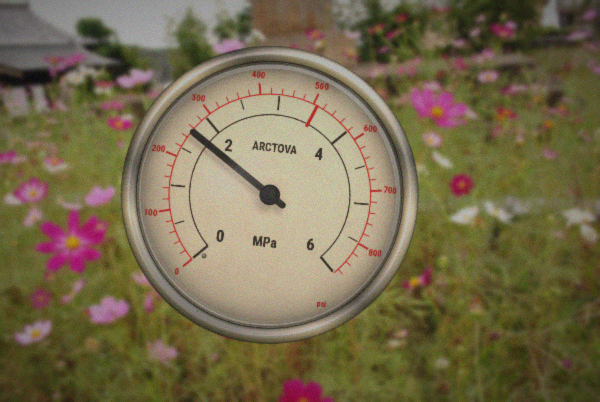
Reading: {"value": 1.75, "unit": "MPa"}
